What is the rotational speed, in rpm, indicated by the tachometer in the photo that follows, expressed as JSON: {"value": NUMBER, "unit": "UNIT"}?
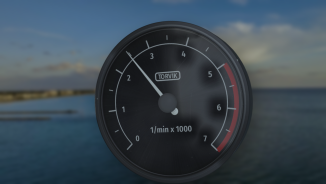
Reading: {"value": 2500, "unit": "rpm"}
